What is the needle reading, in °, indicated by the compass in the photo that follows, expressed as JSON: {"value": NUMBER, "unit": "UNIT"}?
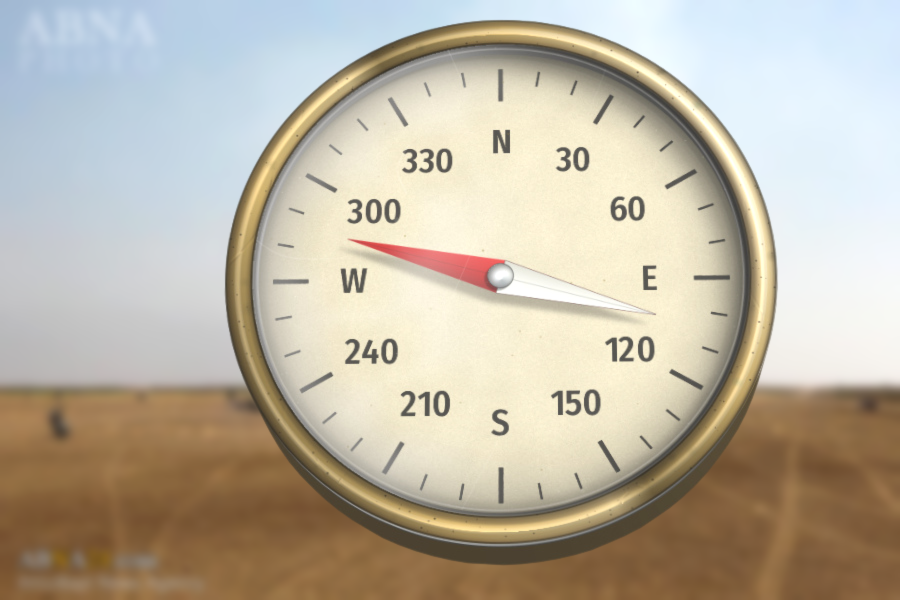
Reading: {"value": 285, "unit": "°"}
